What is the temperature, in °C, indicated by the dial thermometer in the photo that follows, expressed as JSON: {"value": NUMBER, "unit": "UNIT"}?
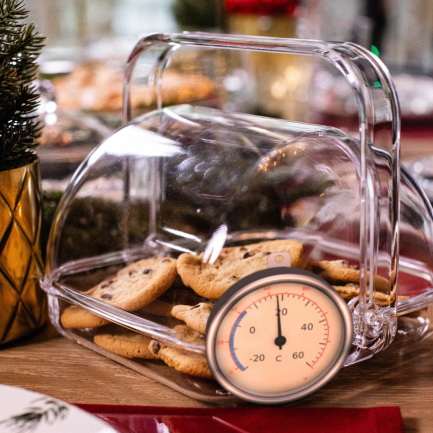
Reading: {"value": 18, "unit": "°C"}
